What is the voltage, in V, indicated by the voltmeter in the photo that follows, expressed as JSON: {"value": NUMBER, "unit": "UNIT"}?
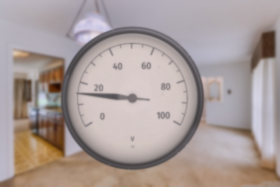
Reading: {"value": 15, "unit": "V"}
